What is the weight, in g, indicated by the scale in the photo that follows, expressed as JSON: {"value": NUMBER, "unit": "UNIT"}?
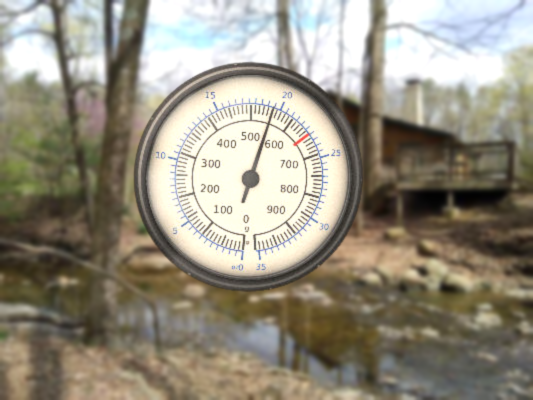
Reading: {"value": 550, "unit": "g"}
